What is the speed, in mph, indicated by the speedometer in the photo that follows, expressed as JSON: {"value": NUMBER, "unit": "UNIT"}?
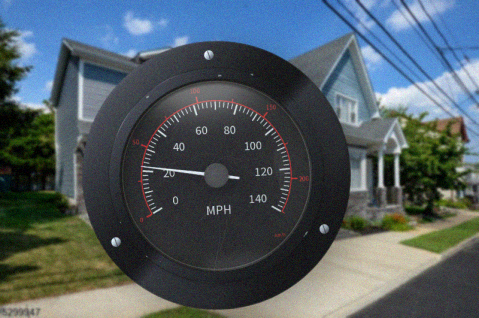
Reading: {"value": 22, "unit": "mph"}
